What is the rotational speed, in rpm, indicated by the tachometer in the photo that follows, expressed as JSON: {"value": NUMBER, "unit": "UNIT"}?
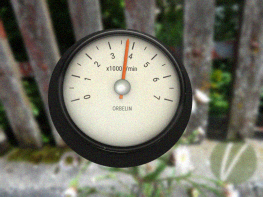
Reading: {"value": 3750, "unit": "rpm"}
